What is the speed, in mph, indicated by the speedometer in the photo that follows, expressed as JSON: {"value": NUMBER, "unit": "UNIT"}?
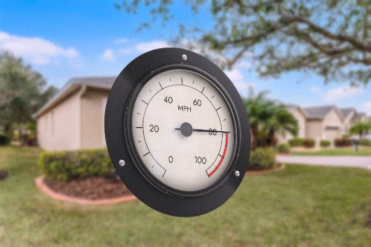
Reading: {"value": 80, "unit": "mph"}
